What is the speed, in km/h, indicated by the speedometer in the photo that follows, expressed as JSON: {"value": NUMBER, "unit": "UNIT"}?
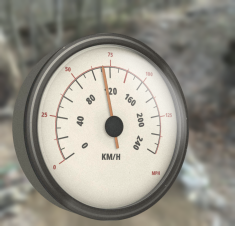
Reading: {"value": 110, "unit": "km/h"}
